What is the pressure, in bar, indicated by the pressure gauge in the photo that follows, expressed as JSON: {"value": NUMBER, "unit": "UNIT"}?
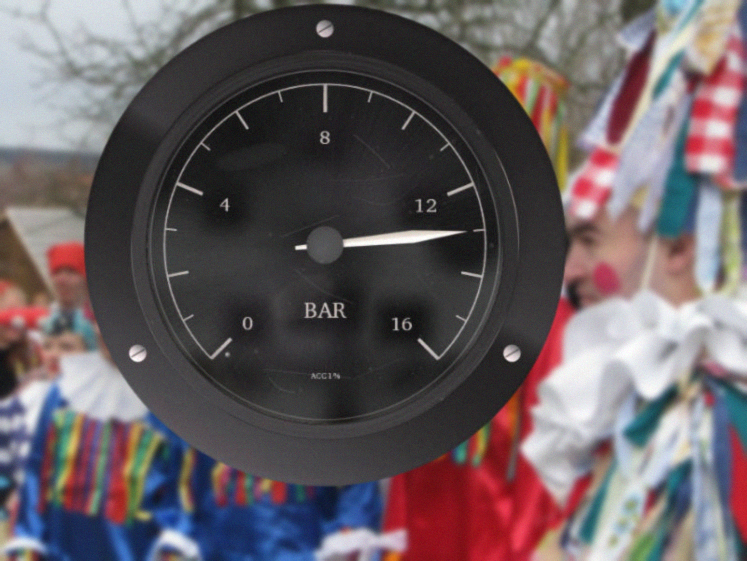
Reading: {"value": 13, "unit": "bar"}
